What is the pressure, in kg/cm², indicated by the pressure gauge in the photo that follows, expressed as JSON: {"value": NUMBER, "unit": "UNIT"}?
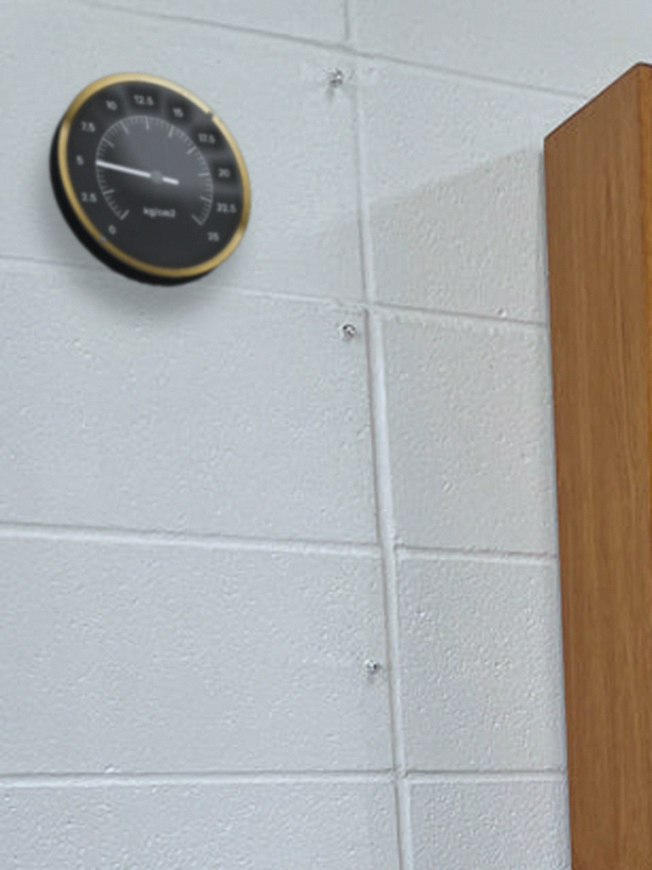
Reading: {"value": 5, "unit": "kg/cm²"}
